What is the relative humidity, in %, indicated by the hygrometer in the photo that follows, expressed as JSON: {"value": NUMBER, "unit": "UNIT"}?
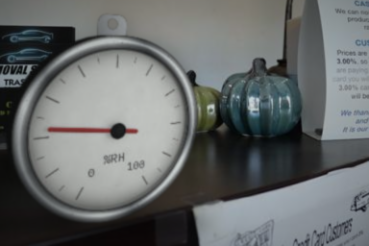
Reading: {"value": 22.5, "unit": "%"}
